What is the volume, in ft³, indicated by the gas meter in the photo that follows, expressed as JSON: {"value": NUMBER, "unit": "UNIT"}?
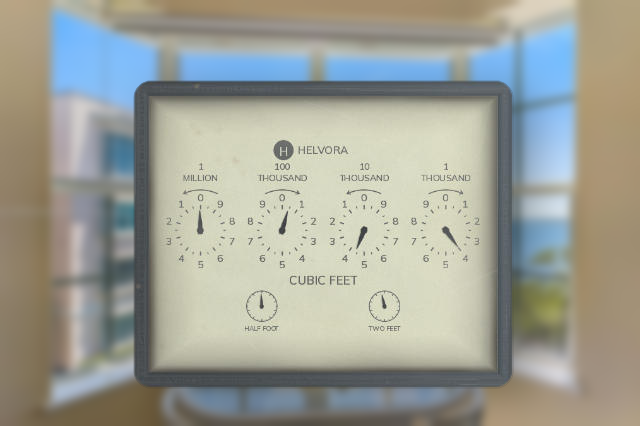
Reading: {"value": 4400, "unit": "ft³"}
